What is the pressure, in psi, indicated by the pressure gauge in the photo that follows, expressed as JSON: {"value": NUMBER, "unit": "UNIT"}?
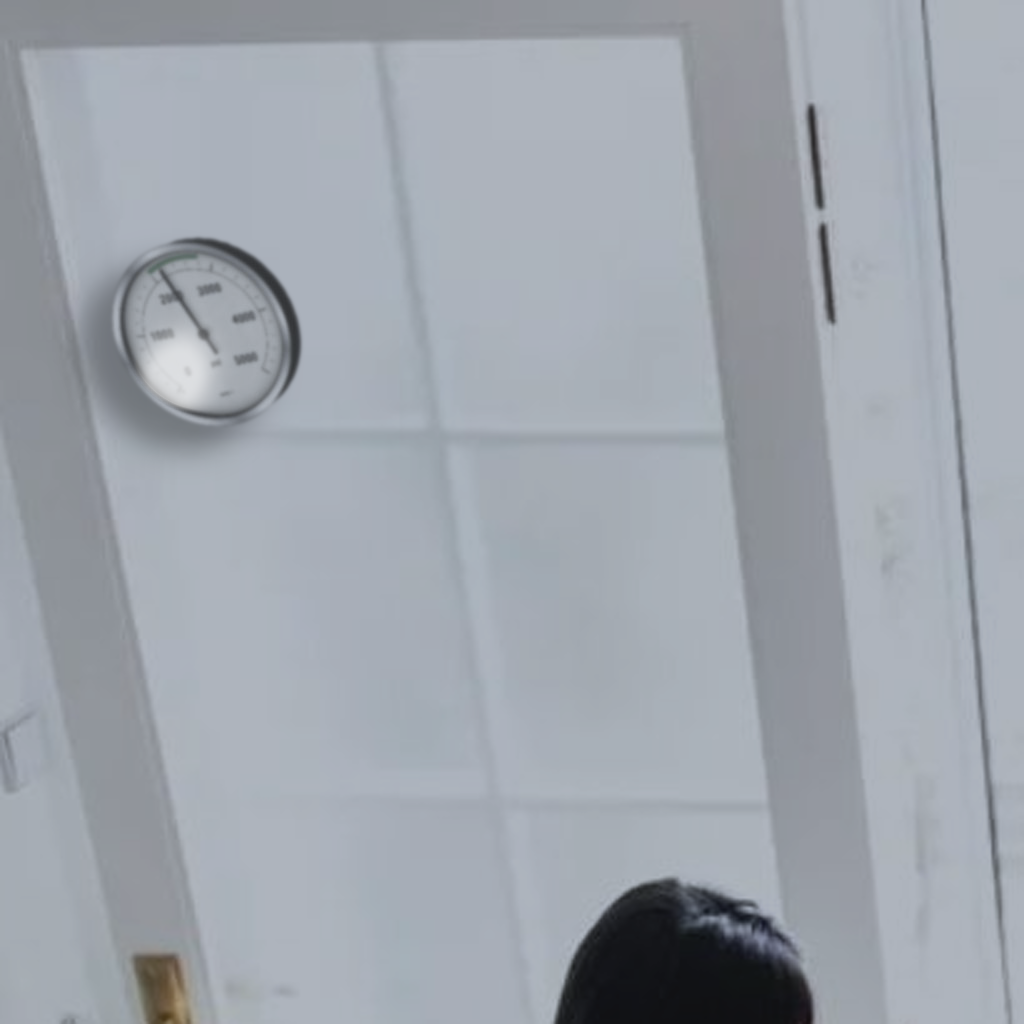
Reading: {"value": 2200, "unit": "psi"}
